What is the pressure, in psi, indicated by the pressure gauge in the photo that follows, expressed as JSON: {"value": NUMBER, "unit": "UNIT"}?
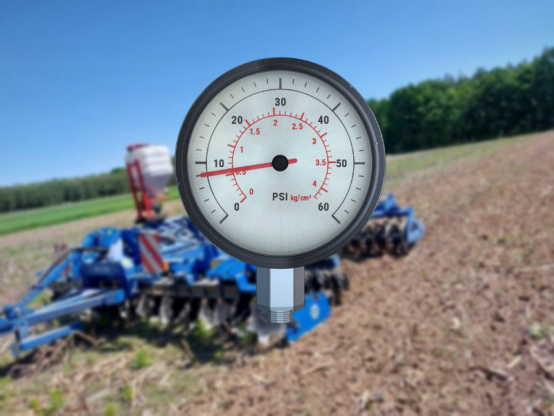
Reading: {"value": 8, "unit": "psi"}
